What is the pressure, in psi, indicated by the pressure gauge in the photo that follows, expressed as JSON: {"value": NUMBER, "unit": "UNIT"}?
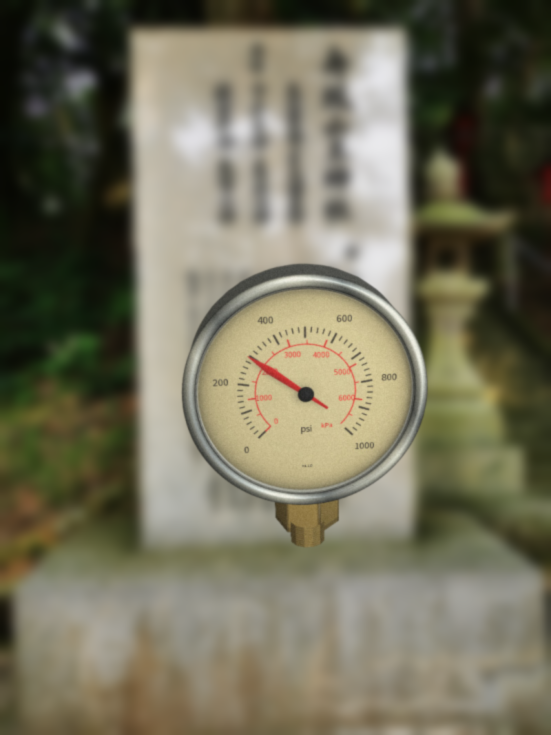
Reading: {"value": 300, "unit": "psi"}
